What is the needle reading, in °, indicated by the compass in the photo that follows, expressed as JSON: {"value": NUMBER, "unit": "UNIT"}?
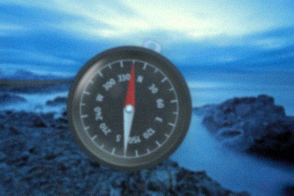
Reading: {"value": 345, "unit": "°"}
